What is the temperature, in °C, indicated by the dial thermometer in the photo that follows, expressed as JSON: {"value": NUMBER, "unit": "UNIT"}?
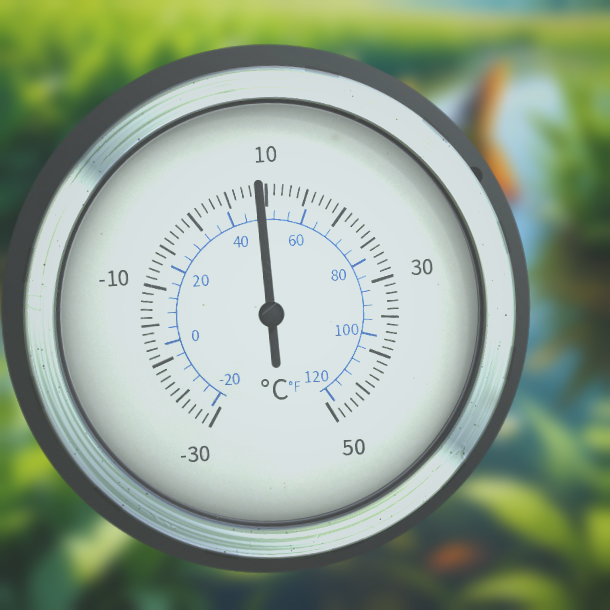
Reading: {"value": 9, "unit": "°C"}
